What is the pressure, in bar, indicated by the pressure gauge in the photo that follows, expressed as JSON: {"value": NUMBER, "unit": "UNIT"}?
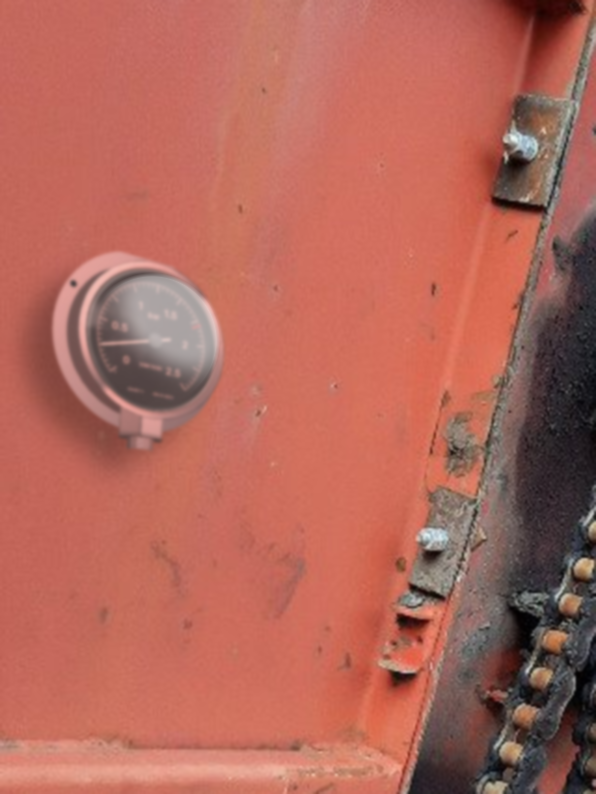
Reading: {"value": 0.25, "unit": "bar"}
